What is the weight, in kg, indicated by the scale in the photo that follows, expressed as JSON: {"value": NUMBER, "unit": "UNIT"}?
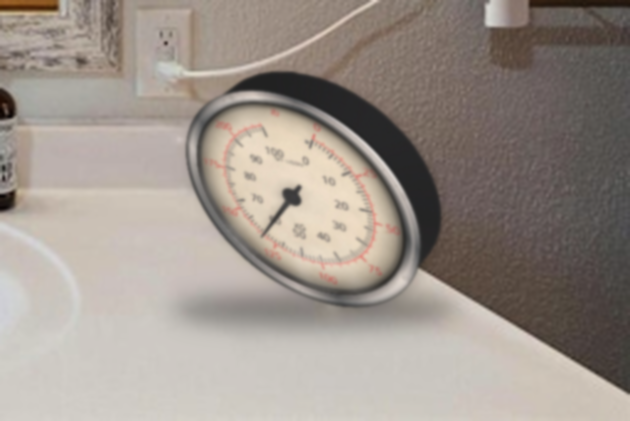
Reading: {"value": 60, "unit": "kg"}
